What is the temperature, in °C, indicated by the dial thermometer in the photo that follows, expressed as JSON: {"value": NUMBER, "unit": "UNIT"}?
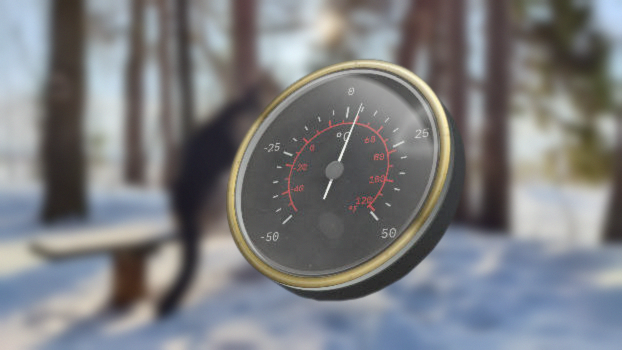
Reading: {"value": 5, "unit": "°C"}
